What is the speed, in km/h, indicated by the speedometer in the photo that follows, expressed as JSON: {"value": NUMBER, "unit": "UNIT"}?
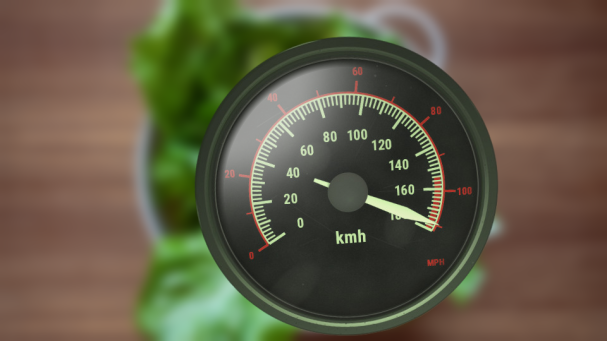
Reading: {"value": 176, "unit": "km/h"}
